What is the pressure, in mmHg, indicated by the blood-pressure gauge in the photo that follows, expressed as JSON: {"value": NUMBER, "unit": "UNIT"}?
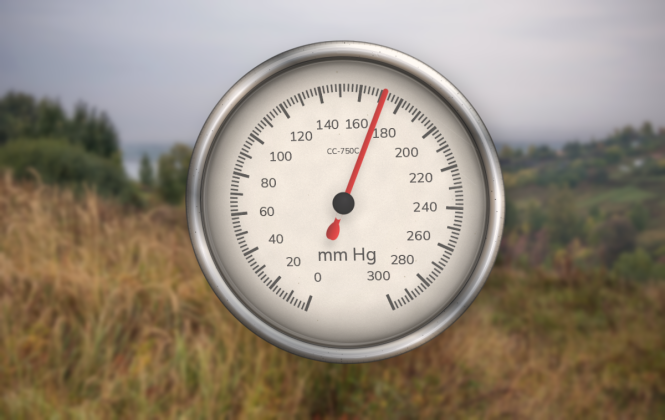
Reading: {"value": 172, "unit": "mmHg"}
